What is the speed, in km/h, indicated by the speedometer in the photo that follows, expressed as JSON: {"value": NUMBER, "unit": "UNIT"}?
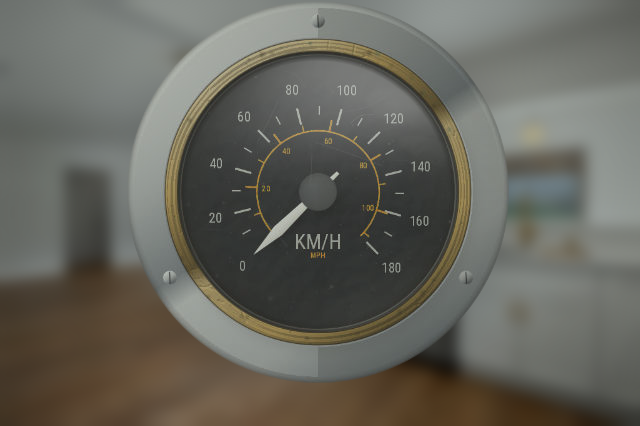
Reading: {"value": 0, "unit": "km/h"}
